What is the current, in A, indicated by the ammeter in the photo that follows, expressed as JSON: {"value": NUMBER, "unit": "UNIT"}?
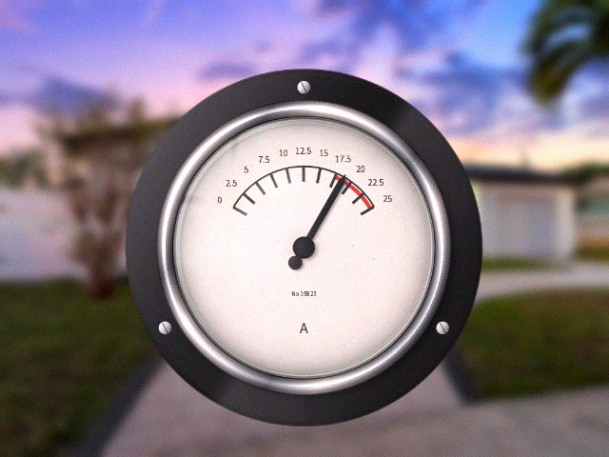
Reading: {"value": 18.75, "unit": "A"}
